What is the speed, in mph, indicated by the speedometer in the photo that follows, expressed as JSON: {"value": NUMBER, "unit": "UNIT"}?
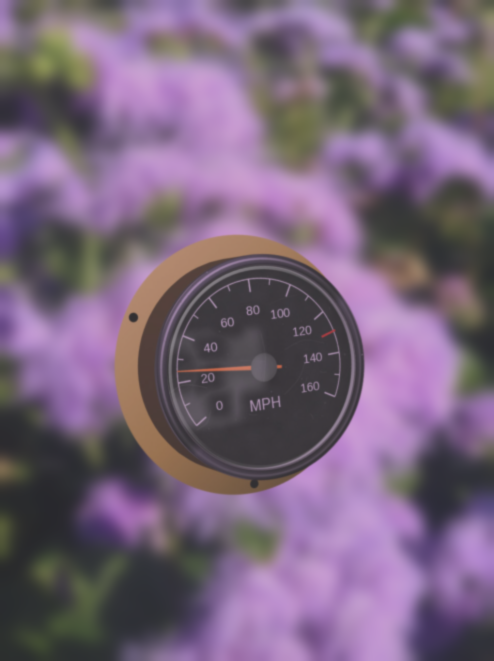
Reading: {"value": 25, "unit": "mph"}
